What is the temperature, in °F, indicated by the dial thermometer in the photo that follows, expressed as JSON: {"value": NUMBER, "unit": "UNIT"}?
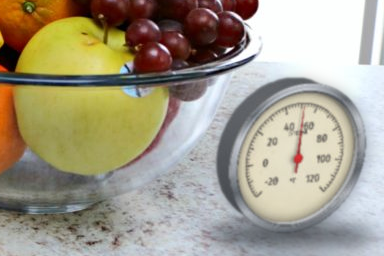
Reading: {"value": 50, "unit": "°F"}
